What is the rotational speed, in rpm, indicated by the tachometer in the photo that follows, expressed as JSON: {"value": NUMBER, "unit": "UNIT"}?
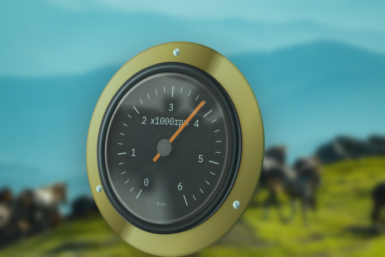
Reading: {"value": 3800, "unit": "rpm"}
